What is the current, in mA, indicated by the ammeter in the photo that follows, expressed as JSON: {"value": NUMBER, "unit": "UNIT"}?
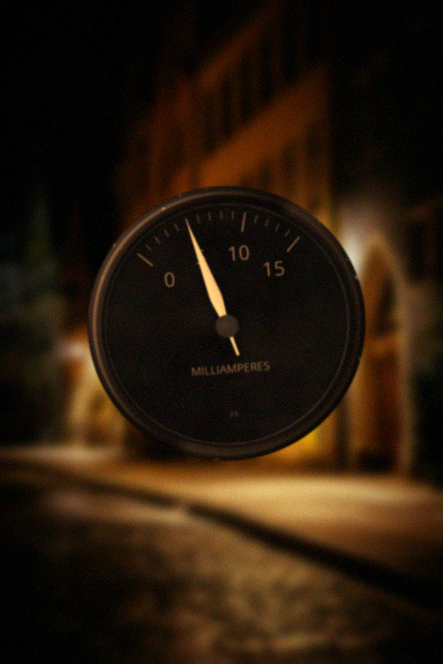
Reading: {"value": 5, "unit": "mA"}
